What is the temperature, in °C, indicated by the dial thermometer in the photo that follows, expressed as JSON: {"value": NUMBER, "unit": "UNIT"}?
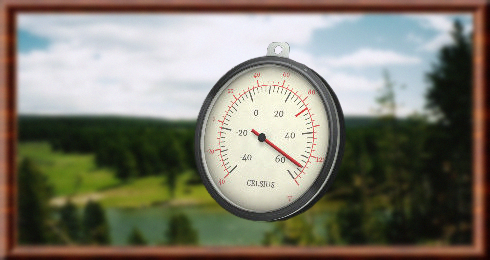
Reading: {"value": 54, "unit": "°C"}
